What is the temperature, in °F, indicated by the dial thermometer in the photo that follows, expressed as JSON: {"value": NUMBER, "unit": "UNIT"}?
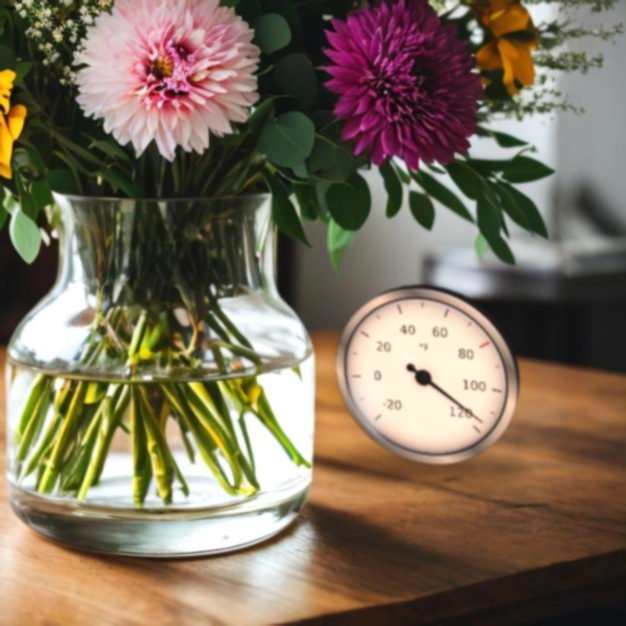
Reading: {"value": 115, "unit": "°F"}
